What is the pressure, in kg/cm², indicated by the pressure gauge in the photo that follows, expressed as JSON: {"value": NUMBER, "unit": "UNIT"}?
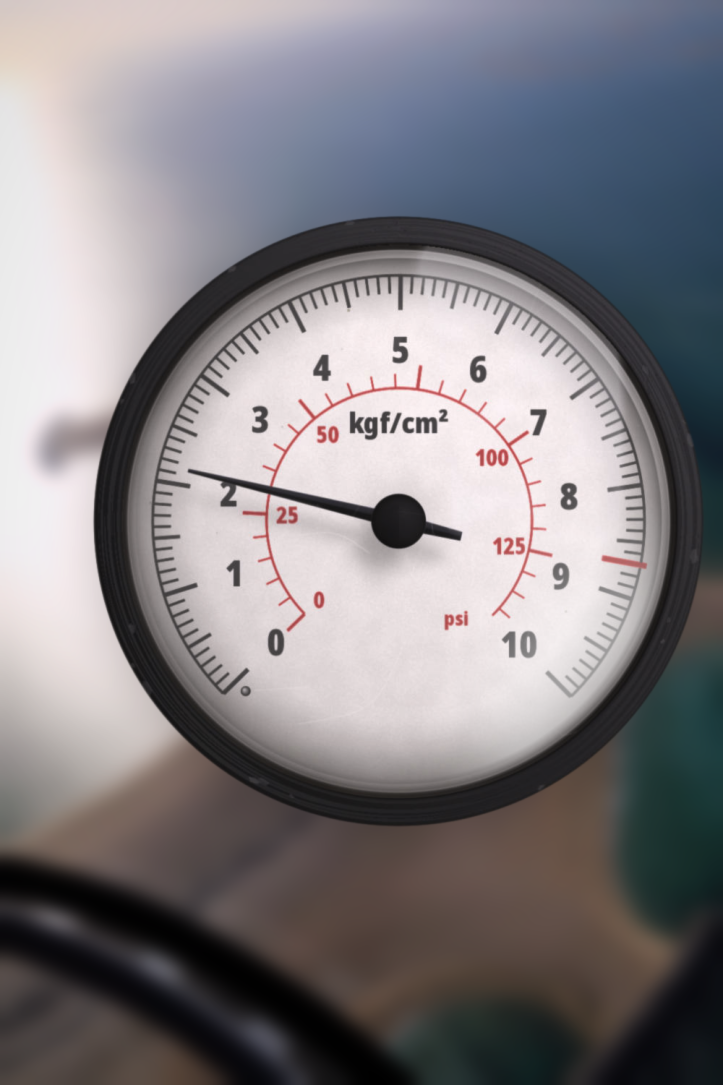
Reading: {"value": 2.15, "unit": "kg/cm²"}
